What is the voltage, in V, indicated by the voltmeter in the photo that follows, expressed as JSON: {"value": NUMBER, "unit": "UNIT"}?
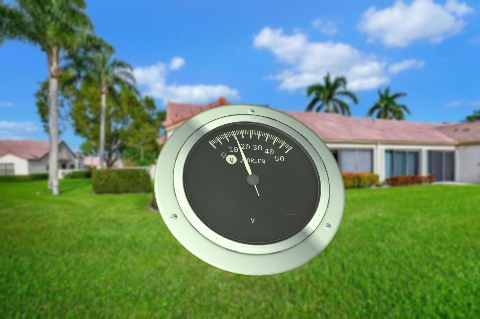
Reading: {"value": 15, "unit": "V"}
